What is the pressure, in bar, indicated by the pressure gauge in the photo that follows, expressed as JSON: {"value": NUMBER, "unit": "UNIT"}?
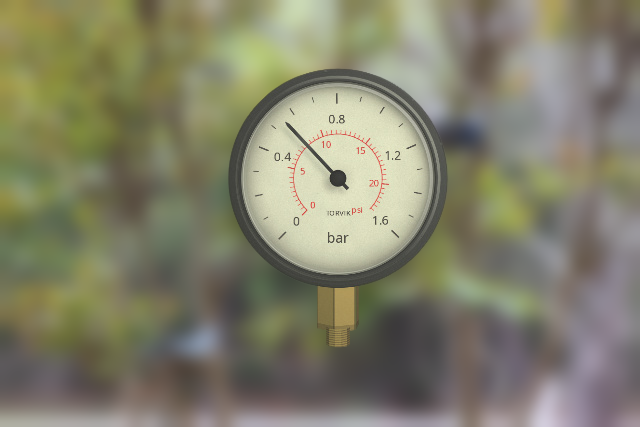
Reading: {"value": 0.55, "unit": "bar"}
